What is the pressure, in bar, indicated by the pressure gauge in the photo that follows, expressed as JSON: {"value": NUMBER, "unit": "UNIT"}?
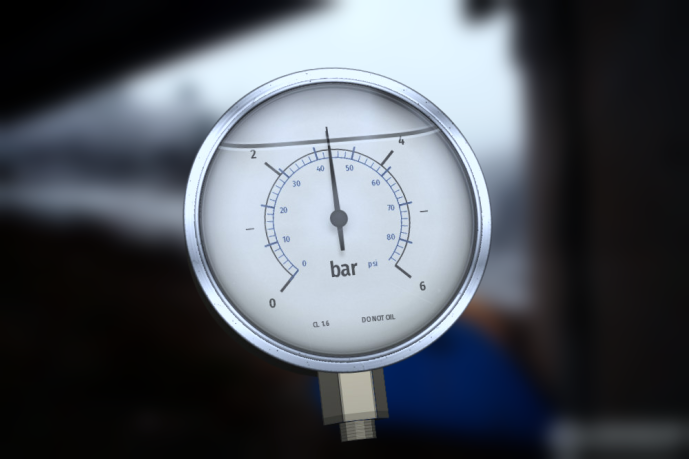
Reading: {"value": 3, "unit": "bar"}
